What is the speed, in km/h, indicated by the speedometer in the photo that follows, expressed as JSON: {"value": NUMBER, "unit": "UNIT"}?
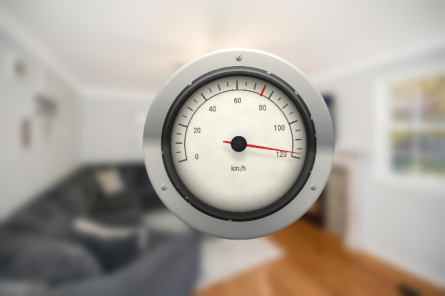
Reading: {"value": 117.5, "unit": "km/h"}
